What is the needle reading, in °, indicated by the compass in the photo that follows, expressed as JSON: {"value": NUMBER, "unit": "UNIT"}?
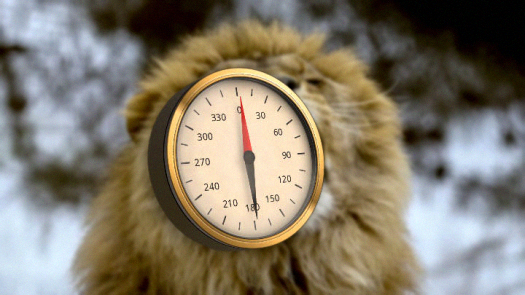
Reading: {"value": 0, "unit": "°"}
